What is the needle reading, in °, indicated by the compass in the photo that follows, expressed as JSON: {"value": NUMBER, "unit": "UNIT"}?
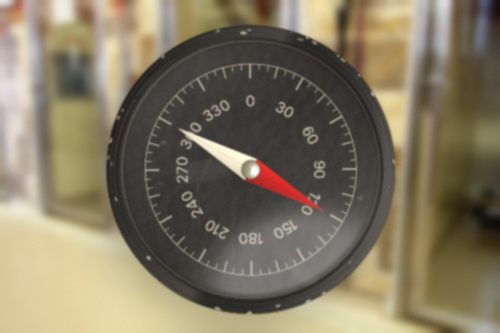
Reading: {"value": 120, "unit": "°"}
